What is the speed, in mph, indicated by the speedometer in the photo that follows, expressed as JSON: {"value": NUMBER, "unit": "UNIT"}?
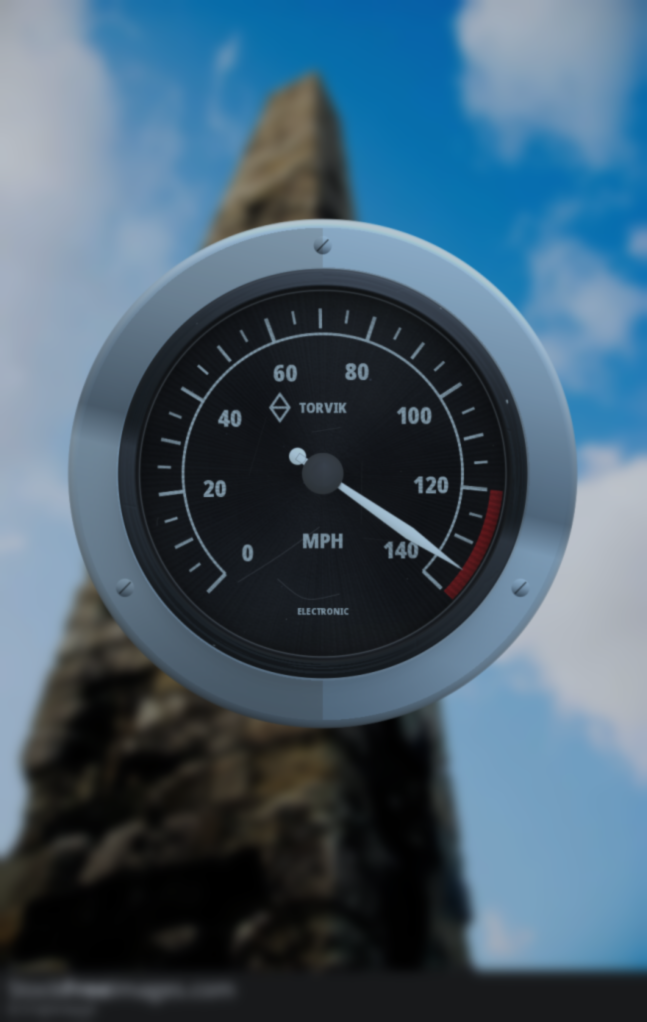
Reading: {"value": 135, "unit": "mph"}
